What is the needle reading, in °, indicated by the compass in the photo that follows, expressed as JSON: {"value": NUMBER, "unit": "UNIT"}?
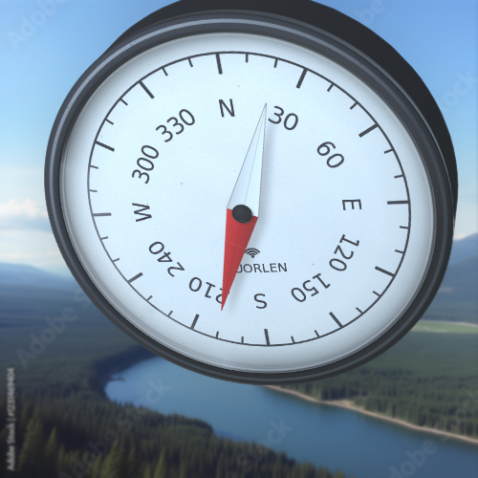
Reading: {"value": 200, "unit": "°"}
